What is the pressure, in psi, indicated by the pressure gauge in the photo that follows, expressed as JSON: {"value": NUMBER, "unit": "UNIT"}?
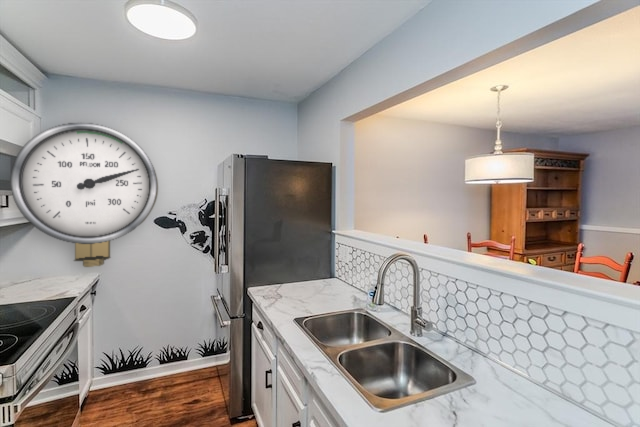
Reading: {"value": 230, "unit": "psi"}
